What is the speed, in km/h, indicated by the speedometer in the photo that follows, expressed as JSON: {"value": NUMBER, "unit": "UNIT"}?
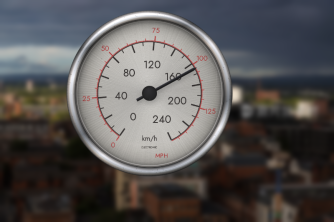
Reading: {"value": 165, "unit": "km/h"}
